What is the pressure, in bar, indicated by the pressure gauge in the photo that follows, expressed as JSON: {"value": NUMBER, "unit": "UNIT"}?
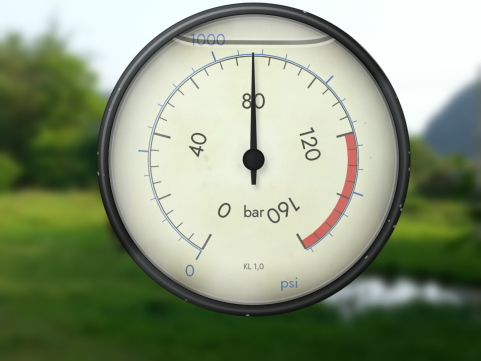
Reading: {"value": 80, "unit": "bar"}
